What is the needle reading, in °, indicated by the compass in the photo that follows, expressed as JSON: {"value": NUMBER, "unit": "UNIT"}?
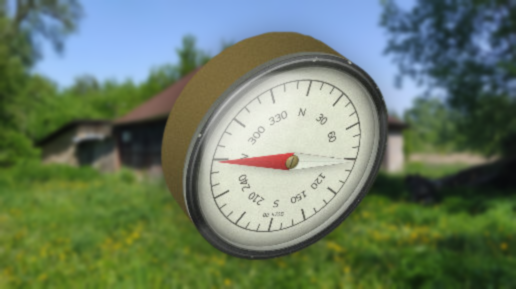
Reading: {"value": 270, "unit": "°"}
